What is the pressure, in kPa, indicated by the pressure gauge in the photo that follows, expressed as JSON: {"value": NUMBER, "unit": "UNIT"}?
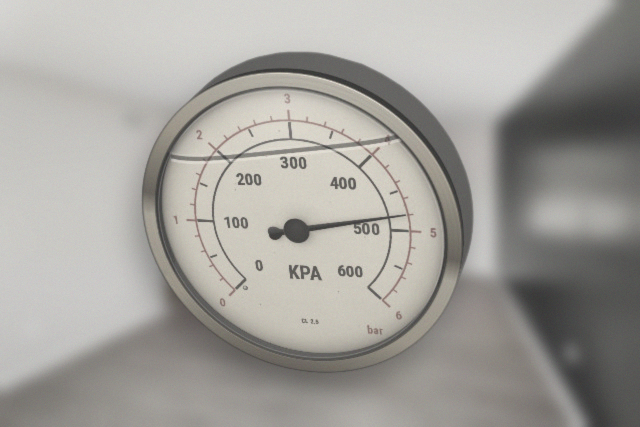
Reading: {"value": 475, "unit": "kPa"}
